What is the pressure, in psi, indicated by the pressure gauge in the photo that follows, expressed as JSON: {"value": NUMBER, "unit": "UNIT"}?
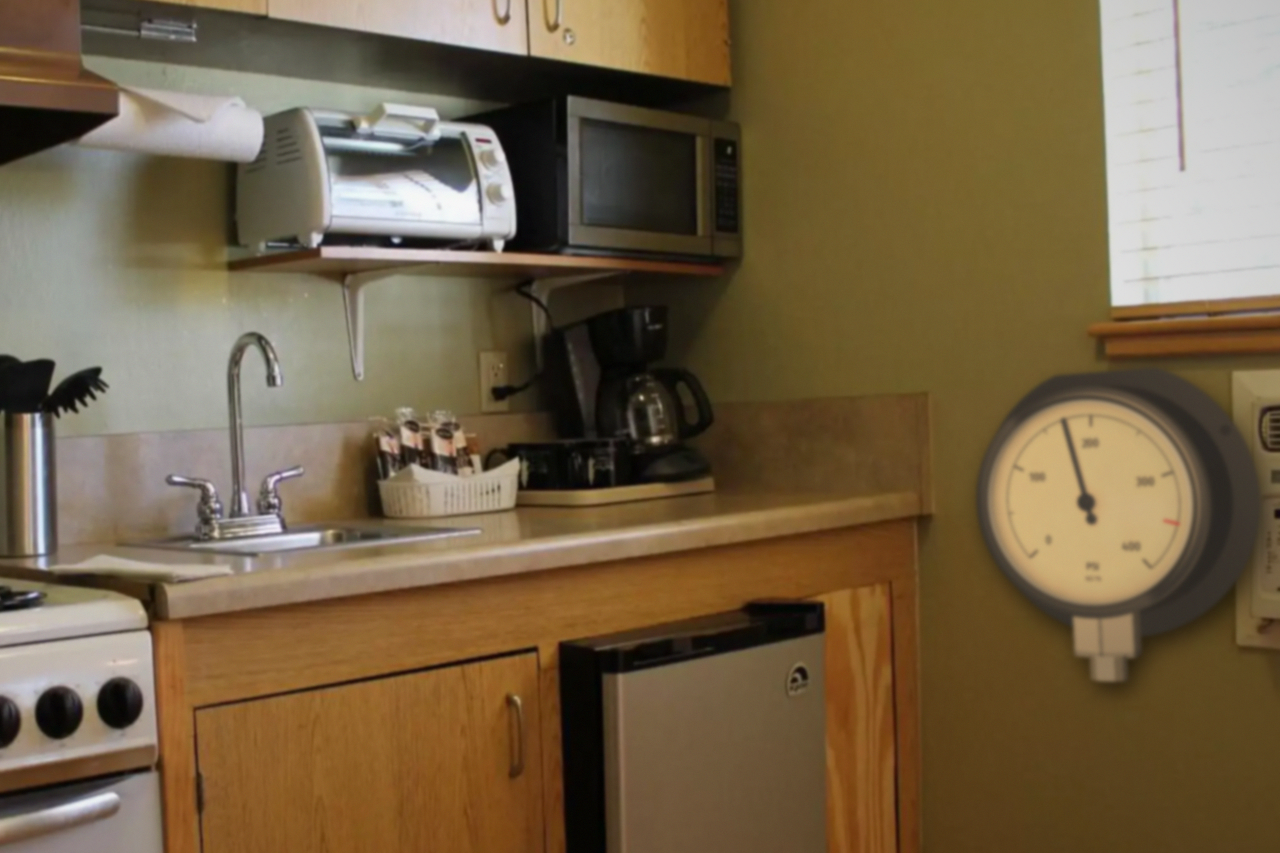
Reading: {"value": 175, "unit": "psi"}
